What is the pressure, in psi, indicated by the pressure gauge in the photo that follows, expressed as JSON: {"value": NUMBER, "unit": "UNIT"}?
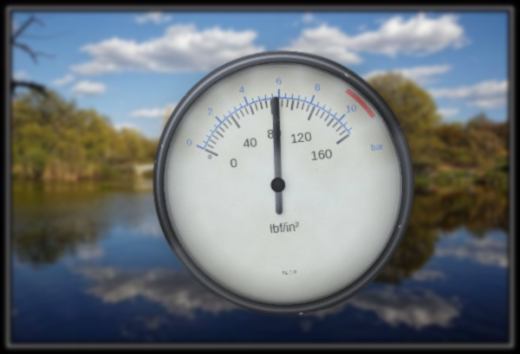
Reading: {"value": 85, "unit": "psi"}
